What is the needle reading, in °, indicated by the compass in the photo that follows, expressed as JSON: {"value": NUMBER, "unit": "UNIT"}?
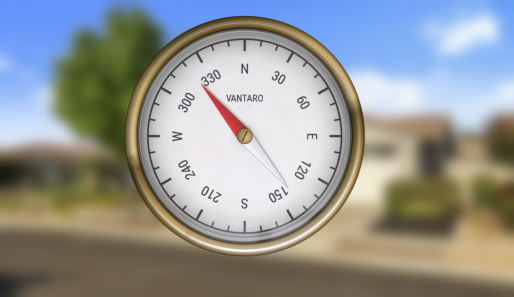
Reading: {"value": 320, "unit": "°"}
